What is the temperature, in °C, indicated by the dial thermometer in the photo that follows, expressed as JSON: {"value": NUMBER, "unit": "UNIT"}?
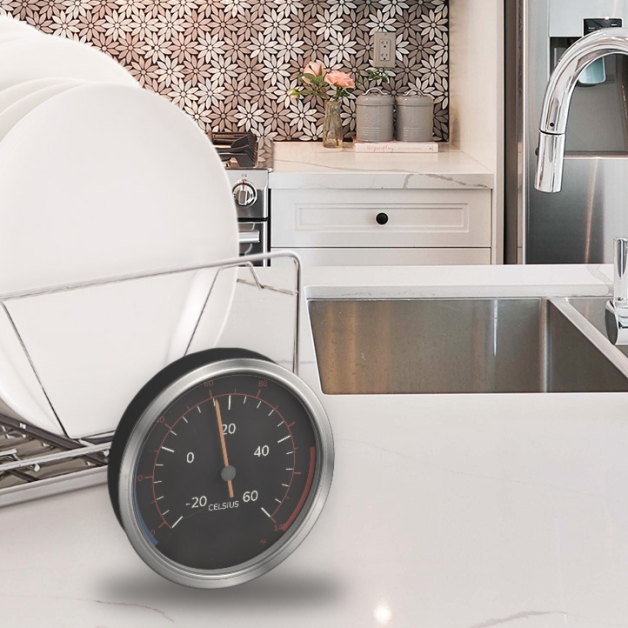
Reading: {"value": 16, "unit": "°C"}
